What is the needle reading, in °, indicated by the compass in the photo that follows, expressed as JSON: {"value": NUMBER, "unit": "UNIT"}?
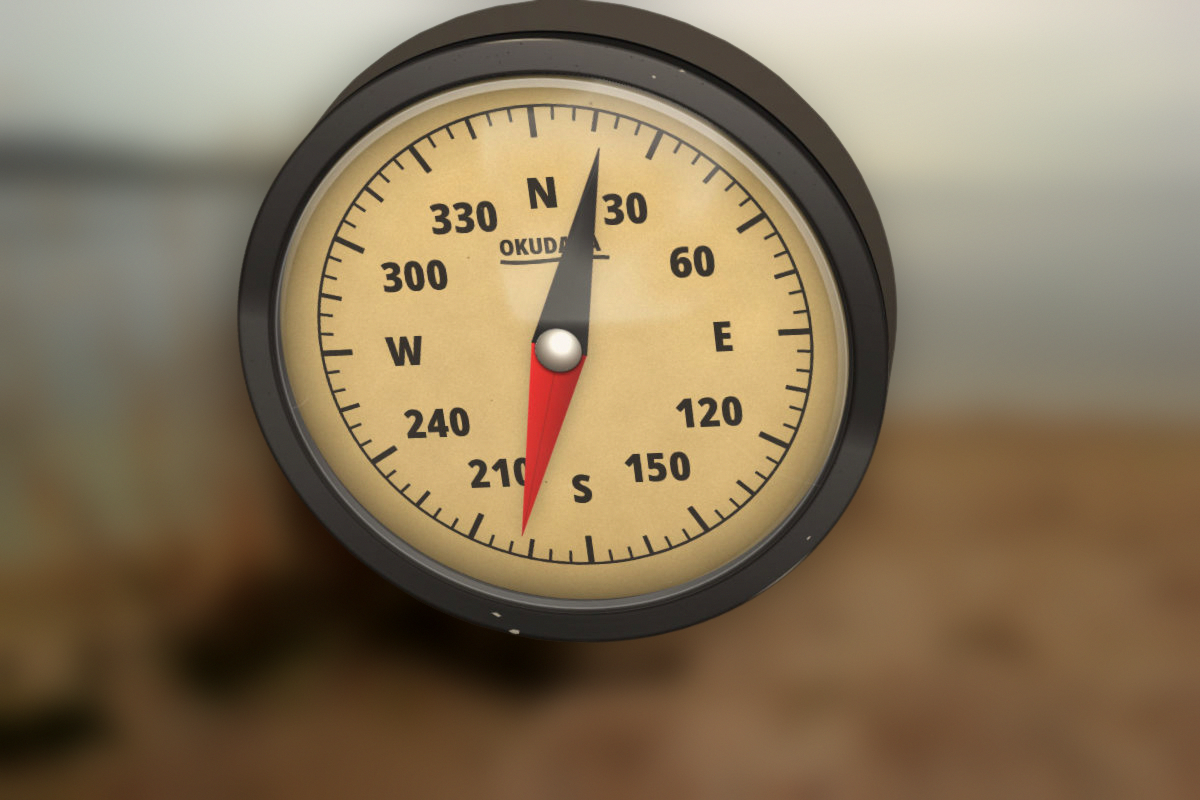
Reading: {"value": 197.5, "unit": "°"}
